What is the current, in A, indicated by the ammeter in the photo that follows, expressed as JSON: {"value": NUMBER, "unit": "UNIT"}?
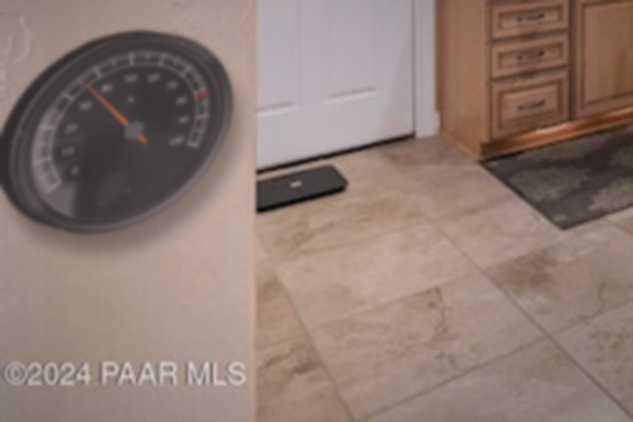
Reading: {"value": 35, "unit": "A"}
